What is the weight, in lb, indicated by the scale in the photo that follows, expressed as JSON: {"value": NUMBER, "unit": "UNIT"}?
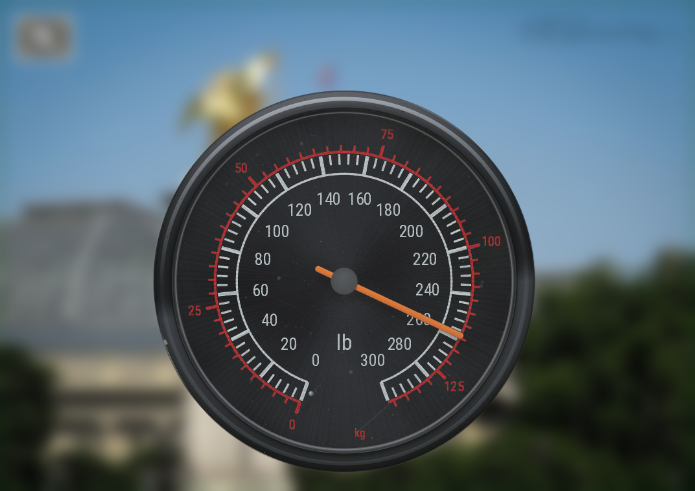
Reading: {"value": 258, "unit": "lb"}
